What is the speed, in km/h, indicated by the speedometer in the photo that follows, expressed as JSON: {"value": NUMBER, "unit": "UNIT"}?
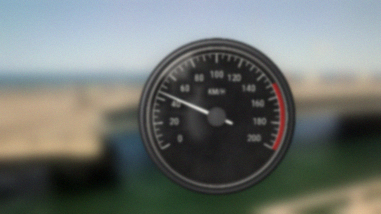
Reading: {"value": 45, "unit": "km/h"}
